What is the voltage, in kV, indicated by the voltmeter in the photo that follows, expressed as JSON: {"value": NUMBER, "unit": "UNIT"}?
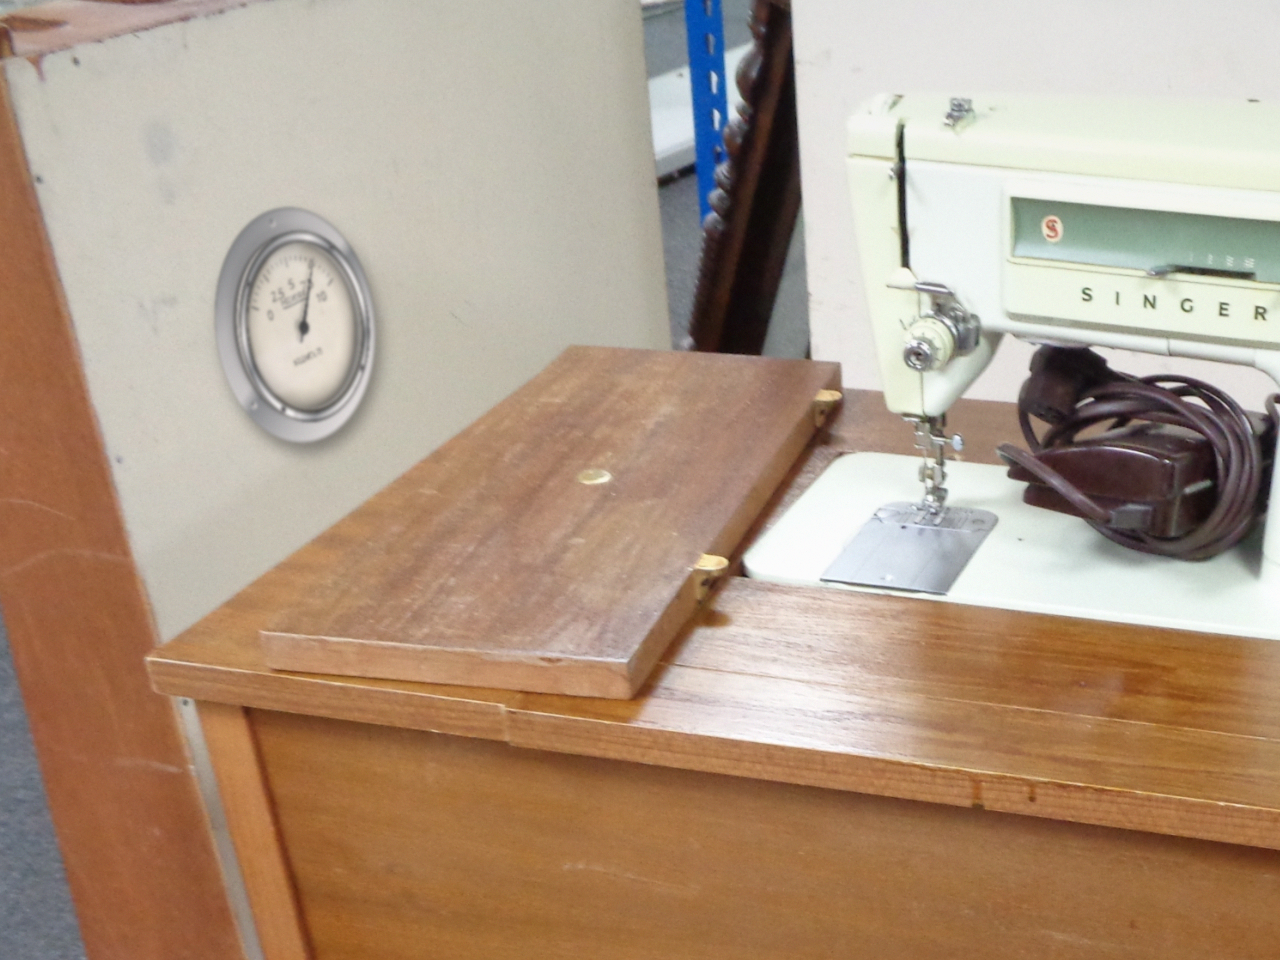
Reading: {"value": 7.5, "unit": "kV"}
